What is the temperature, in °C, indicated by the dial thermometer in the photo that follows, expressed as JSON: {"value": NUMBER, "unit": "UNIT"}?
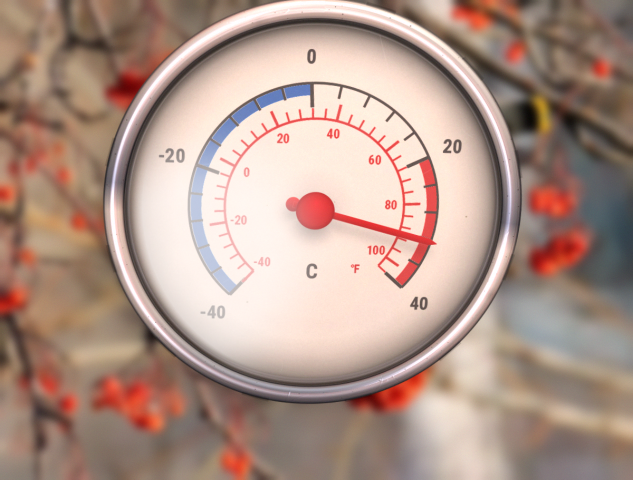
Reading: {"value": 32, "unit": "°C"}
